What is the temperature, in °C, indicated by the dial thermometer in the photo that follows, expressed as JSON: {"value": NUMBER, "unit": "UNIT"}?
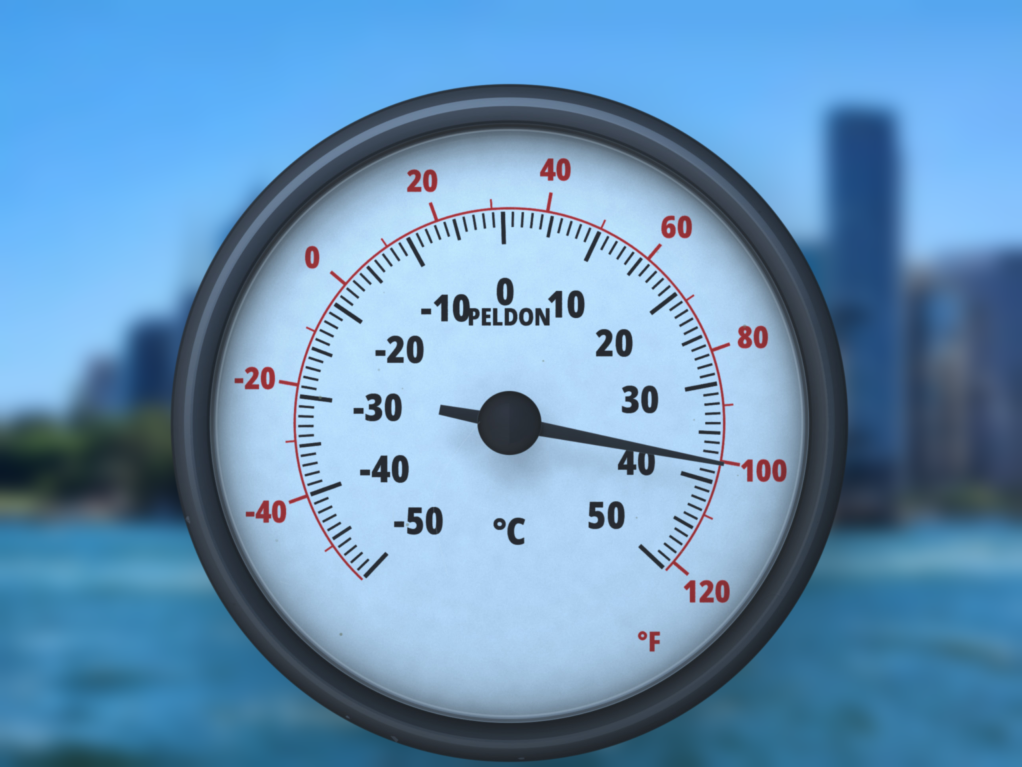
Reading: {"value": 38, "unit": "°C"}
